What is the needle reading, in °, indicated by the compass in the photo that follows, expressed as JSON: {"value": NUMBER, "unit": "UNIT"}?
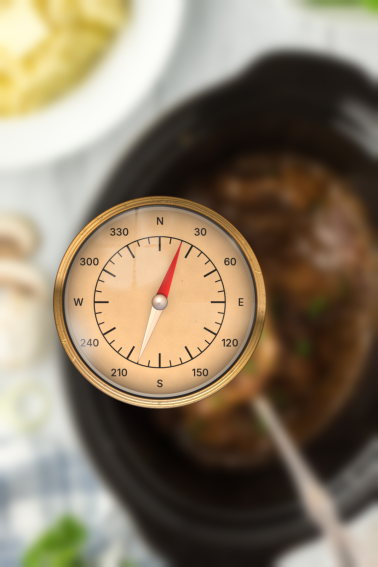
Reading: {"value": 20, "unit": "°"}
